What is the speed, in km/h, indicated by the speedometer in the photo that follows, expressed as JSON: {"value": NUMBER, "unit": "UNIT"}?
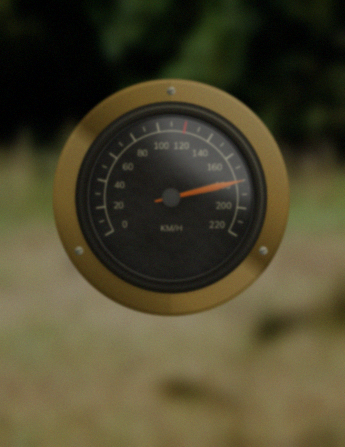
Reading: {"value": 180, "unit": "km/h"}
